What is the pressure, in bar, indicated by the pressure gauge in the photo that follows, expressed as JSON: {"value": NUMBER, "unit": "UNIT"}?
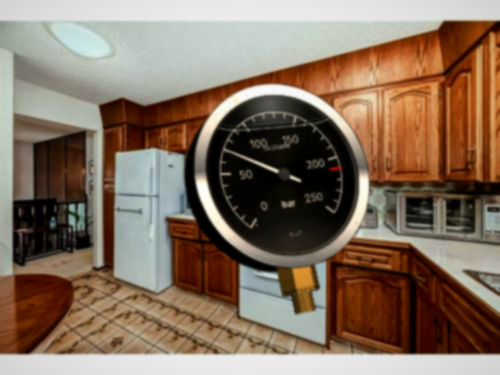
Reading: {"value": 70, "unit": "bar"}
